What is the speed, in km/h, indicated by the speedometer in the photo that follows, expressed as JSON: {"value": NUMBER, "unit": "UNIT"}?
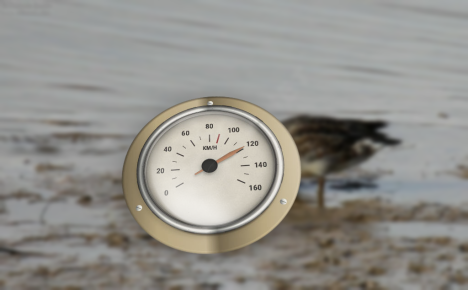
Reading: {"value": 120, "unit": "km/h"}
